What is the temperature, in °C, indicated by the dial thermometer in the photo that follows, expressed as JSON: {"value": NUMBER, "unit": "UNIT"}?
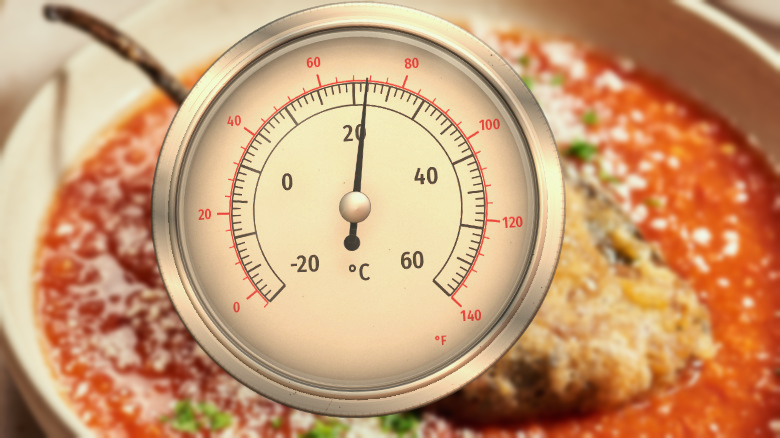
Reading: {"value": 22, "unit": "°C"}
